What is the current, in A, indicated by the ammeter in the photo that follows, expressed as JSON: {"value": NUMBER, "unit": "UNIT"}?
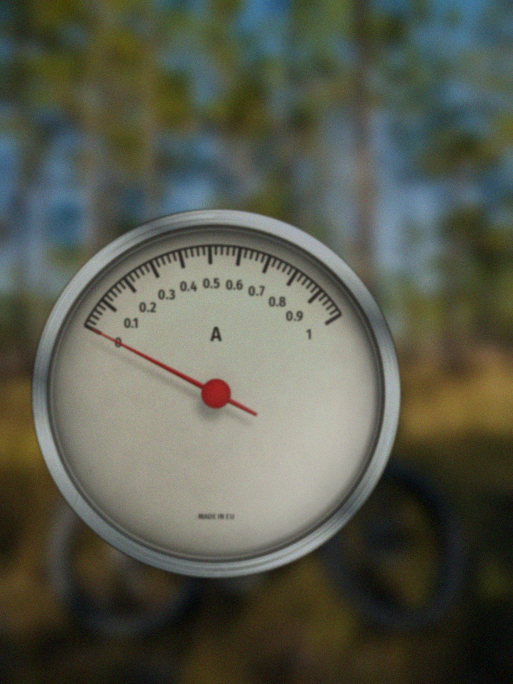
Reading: {"value": 0, "unit": "A"}
